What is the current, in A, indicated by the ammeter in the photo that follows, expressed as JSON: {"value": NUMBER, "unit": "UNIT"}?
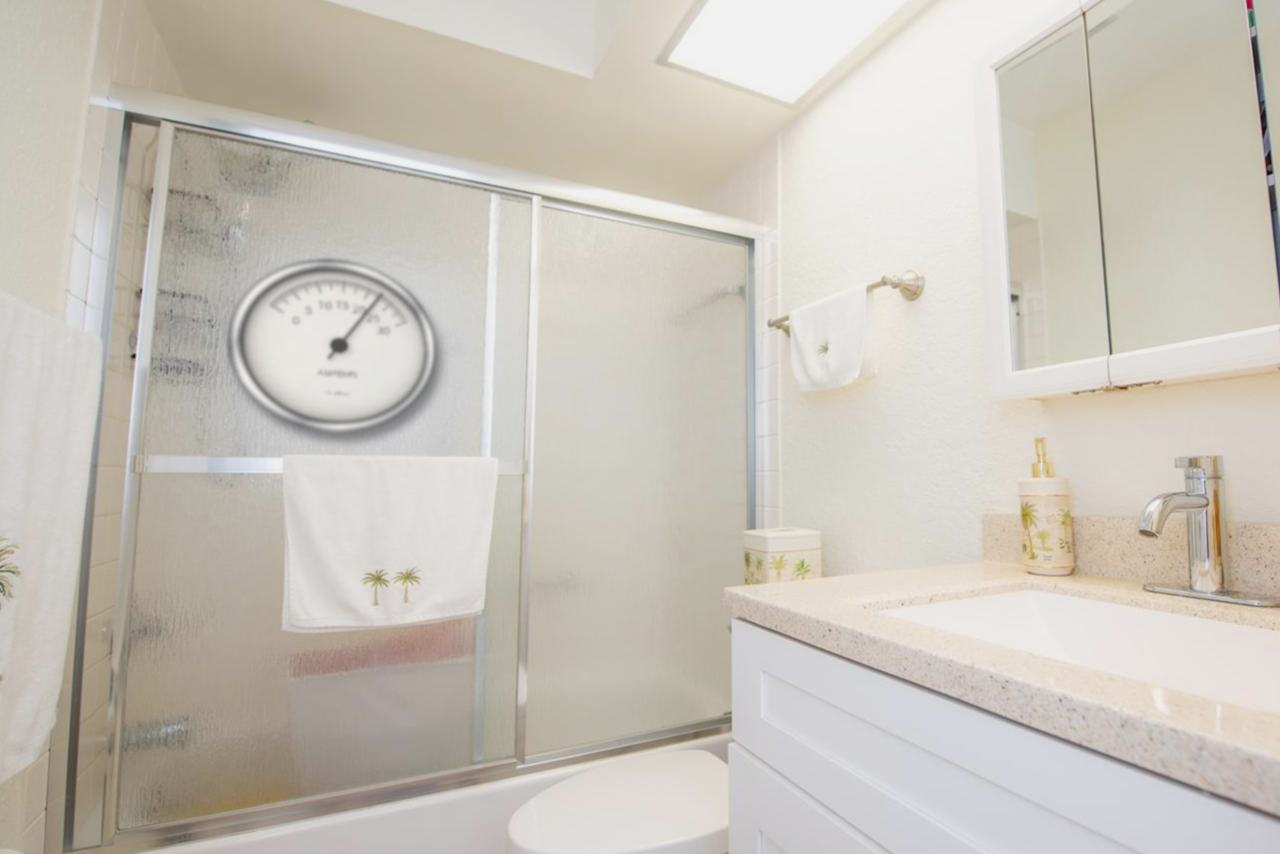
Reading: {"value": 22.5, "unit": "A"}
